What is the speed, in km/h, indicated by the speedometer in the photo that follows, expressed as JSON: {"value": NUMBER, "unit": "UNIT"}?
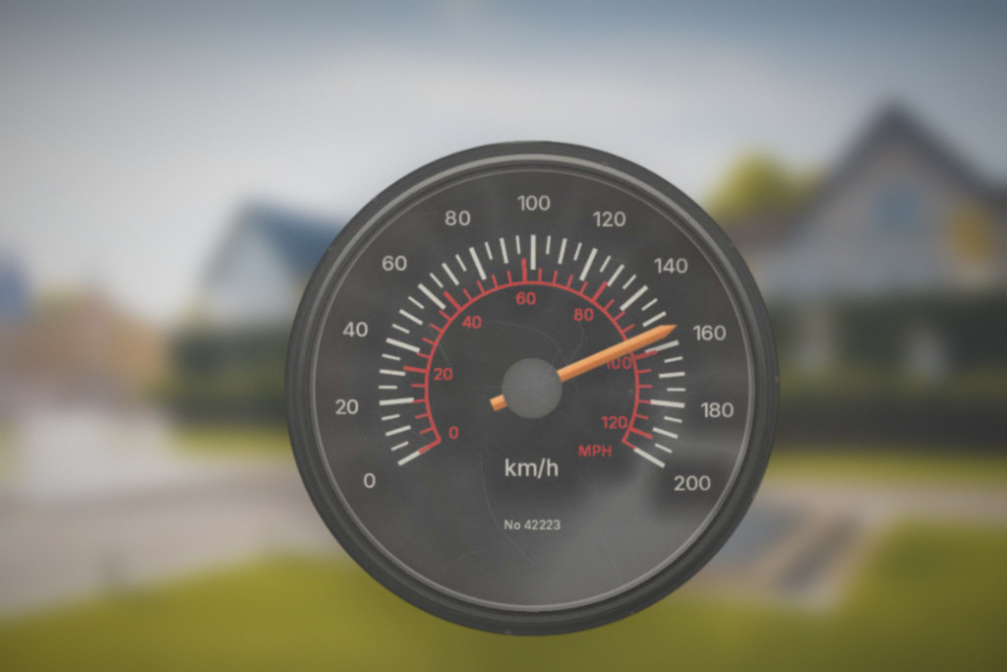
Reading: {"value": 155, "unit": "km/h"}
